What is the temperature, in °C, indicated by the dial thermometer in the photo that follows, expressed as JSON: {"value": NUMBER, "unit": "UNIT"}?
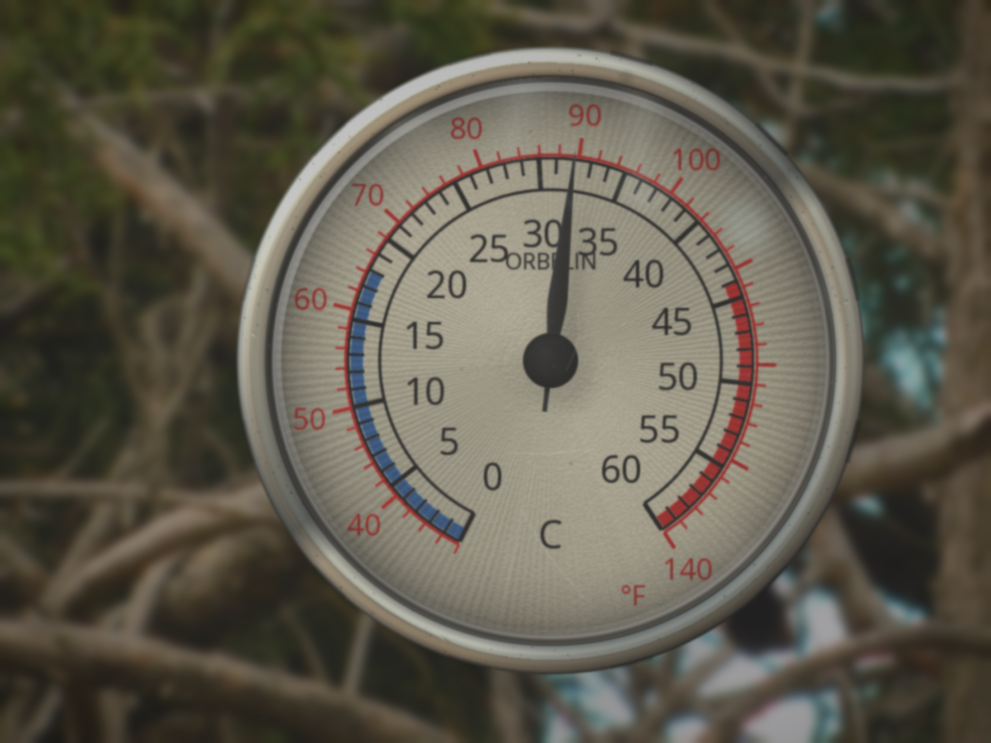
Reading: {"value": 32, "unit": "°C"}
